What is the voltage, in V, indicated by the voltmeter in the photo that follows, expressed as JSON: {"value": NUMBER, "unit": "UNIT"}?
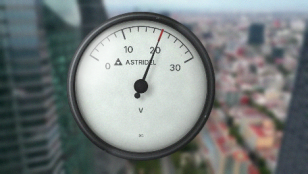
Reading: {"value": 20, "unit": "V"}
